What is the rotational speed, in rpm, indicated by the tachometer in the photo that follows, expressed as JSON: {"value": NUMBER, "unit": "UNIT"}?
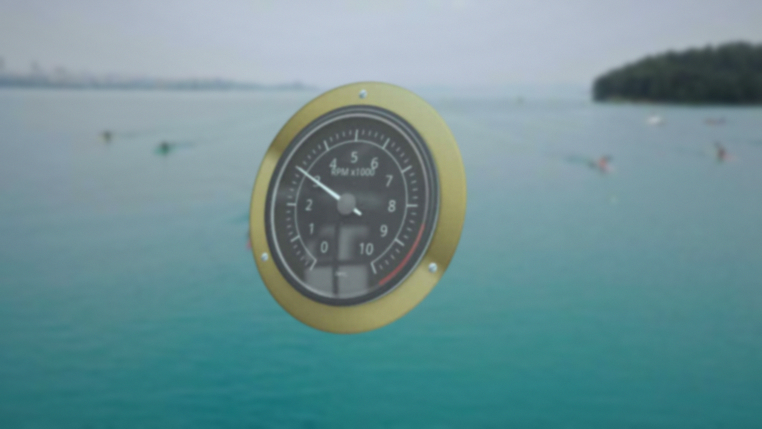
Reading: {"value": 3000, "unit": "rpm"}
